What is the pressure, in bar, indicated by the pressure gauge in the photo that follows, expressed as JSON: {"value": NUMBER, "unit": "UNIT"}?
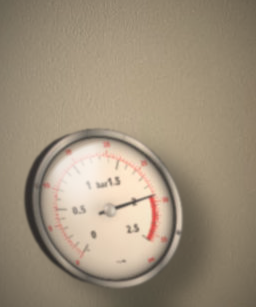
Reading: {"value": 2, "unit": "bar"}
